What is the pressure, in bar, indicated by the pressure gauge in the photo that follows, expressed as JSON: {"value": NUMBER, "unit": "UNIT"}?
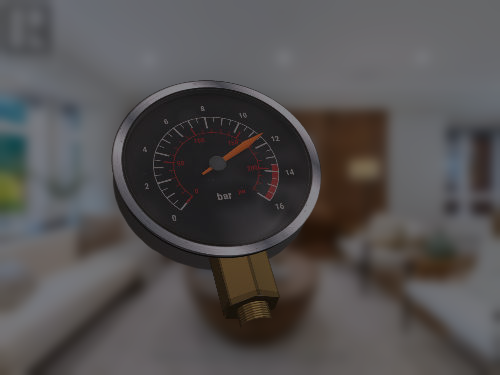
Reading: {"value": 11.5, "unit": "bar"}
